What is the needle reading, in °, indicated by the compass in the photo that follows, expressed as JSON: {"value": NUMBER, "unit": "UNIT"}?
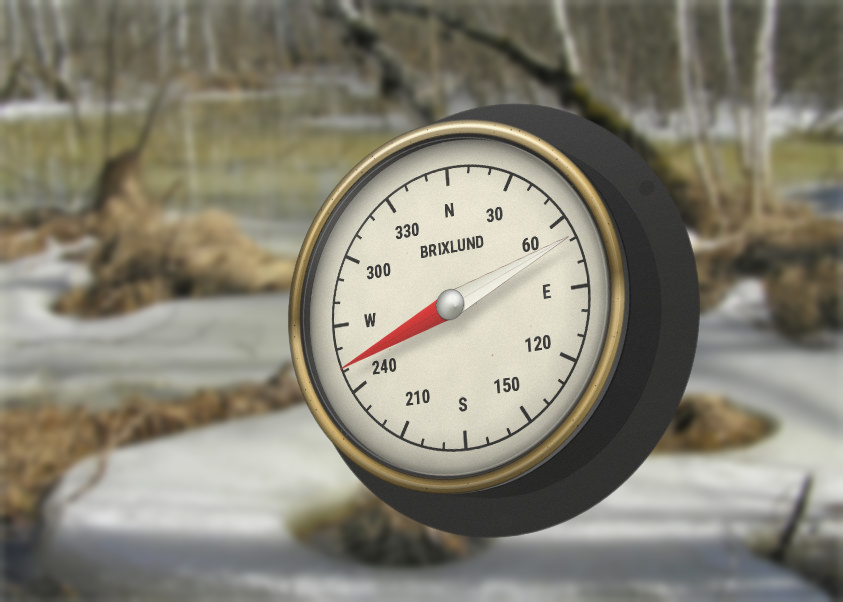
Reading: {"value": 250, "unit": "°"}
